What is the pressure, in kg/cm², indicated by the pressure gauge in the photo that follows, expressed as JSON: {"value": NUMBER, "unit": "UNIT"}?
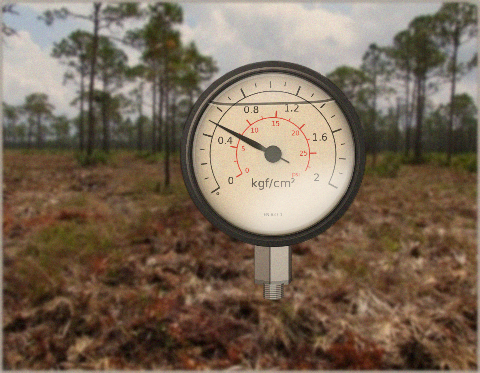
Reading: {"value": 0.5, "unit": "kg/cm²"}
